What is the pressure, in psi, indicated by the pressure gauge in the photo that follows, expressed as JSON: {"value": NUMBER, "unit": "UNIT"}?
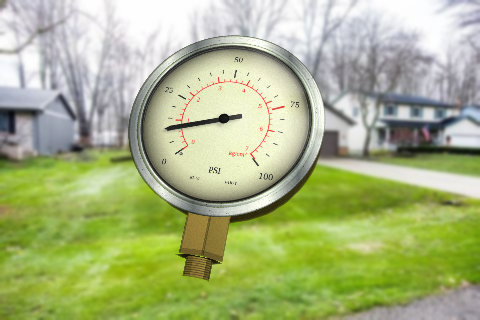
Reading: {"value": 10, "unit": "psi"}
